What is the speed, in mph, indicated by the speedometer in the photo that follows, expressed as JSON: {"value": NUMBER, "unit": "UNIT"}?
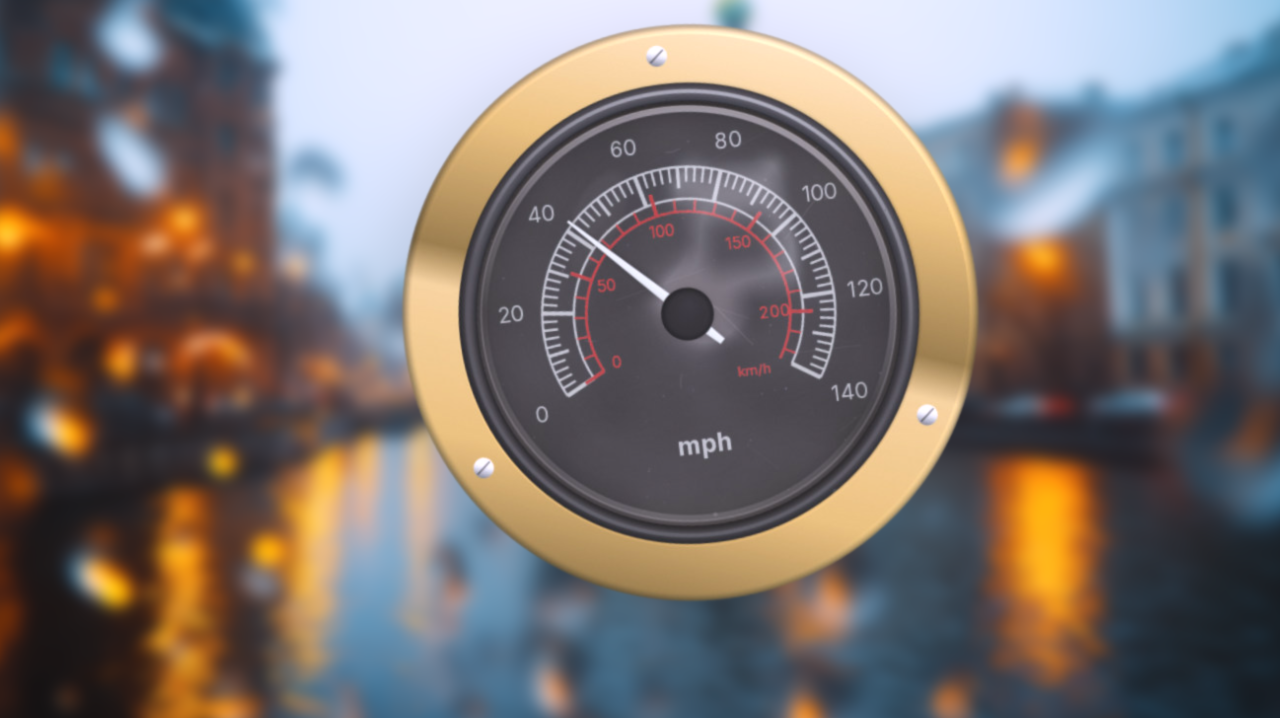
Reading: {"value": 42, "unit": "mph"}
